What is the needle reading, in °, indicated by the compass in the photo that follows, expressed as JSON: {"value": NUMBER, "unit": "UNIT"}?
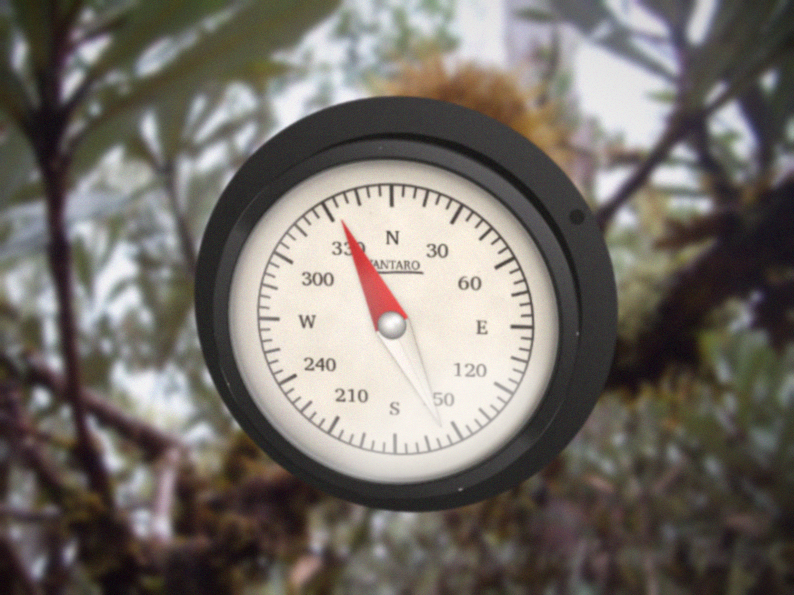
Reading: {"value": 335, "unit": "°"}
